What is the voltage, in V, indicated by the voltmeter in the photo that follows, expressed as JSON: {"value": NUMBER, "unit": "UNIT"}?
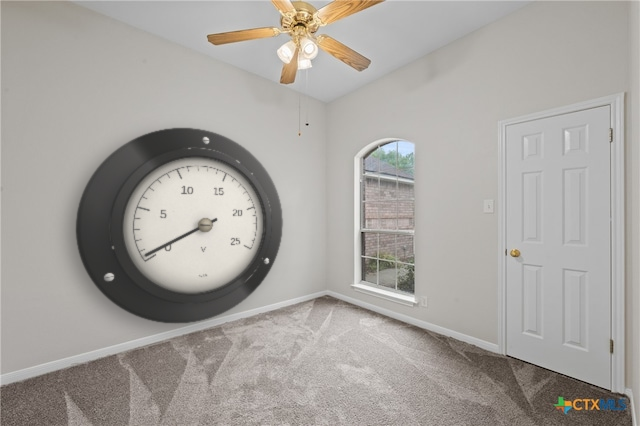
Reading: {"value": 0.5, "unit": "V"}
